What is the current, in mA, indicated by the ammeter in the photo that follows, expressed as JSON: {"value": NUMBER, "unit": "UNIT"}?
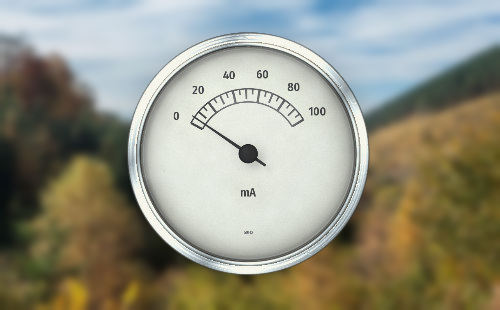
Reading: {"value": 5, "unit": "mA"}
